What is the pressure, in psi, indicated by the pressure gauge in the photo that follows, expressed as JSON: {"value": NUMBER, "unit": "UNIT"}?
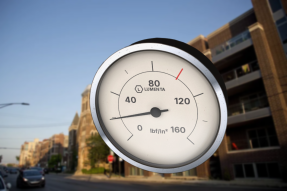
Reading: {"value": 20, "unit": "psi"}
